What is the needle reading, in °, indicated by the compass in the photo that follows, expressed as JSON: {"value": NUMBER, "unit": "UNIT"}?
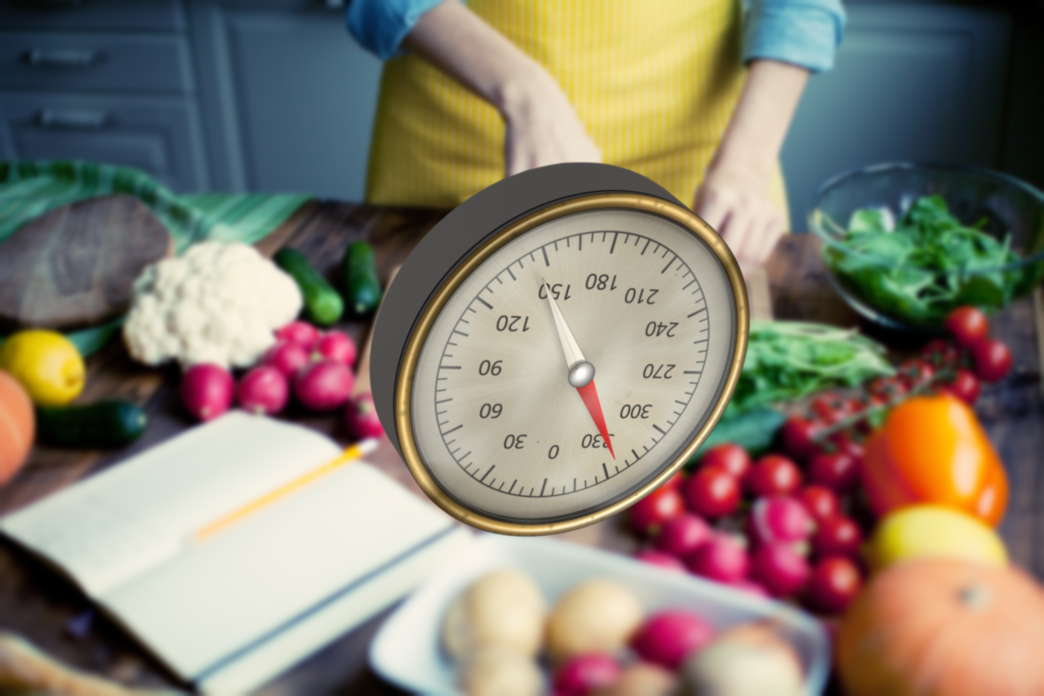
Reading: {"value": 325, "unit": "°"}
